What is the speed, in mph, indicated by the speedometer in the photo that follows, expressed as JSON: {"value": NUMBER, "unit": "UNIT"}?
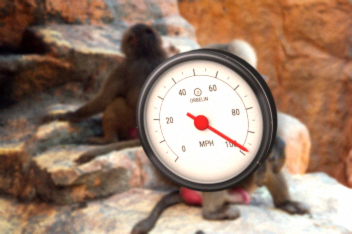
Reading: {"value": 97.5, "unit": "mph"}
